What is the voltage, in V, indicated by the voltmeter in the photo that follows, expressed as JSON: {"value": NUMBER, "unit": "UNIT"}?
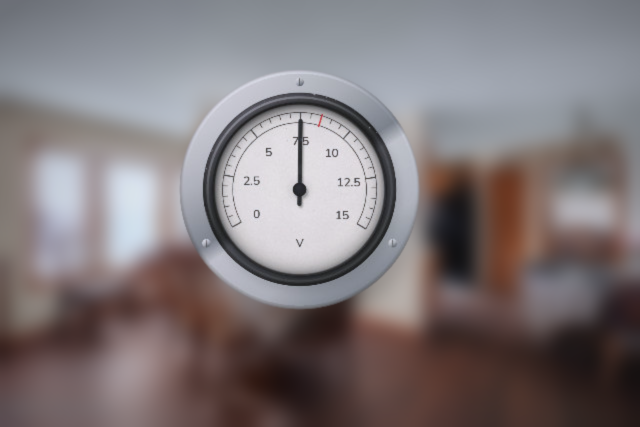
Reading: {"value": 7.5, "unit": "V"}
